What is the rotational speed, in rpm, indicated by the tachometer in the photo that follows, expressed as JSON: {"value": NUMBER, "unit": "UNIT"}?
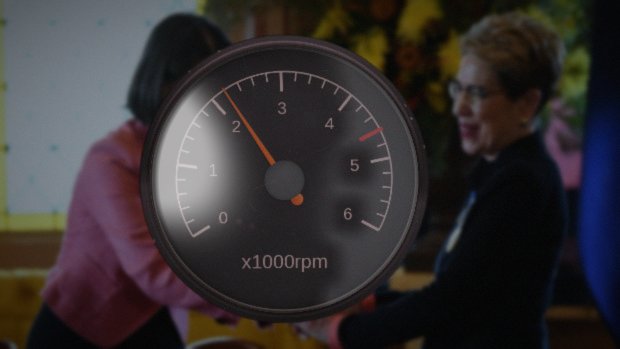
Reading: {"value": 2200, "unit": "rpm"}
